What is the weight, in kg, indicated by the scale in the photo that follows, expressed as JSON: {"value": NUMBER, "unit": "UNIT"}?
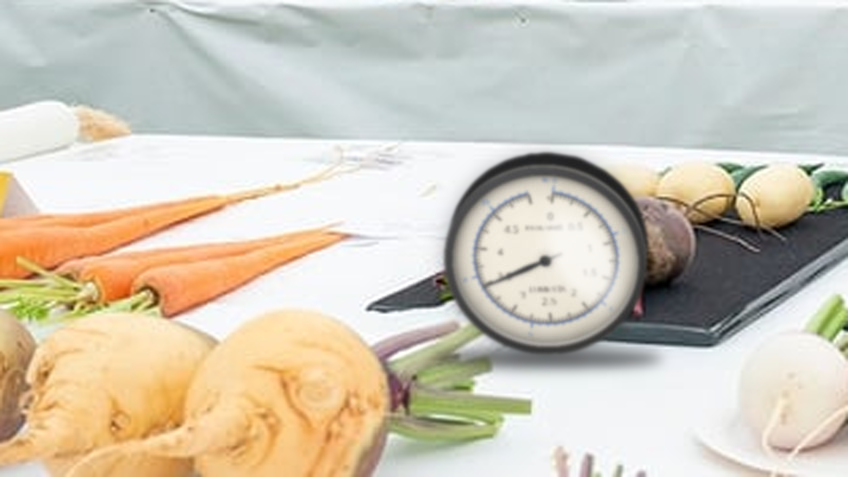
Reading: {"value": 3.5, "unit": "kg"}
